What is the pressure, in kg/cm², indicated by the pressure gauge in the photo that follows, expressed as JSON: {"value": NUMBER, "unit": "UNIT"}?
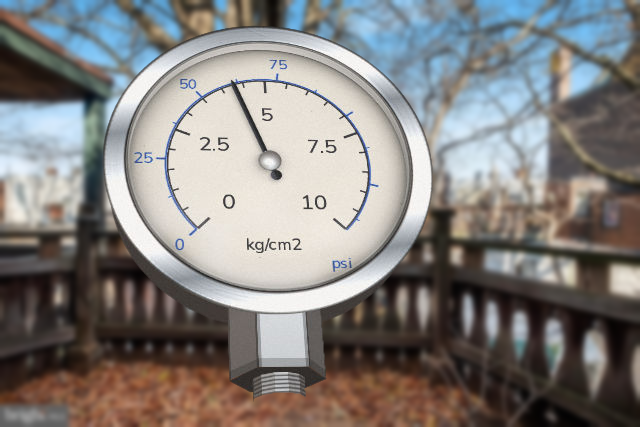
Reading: {"value": 4.25, "unit": "kg/cm²"}
